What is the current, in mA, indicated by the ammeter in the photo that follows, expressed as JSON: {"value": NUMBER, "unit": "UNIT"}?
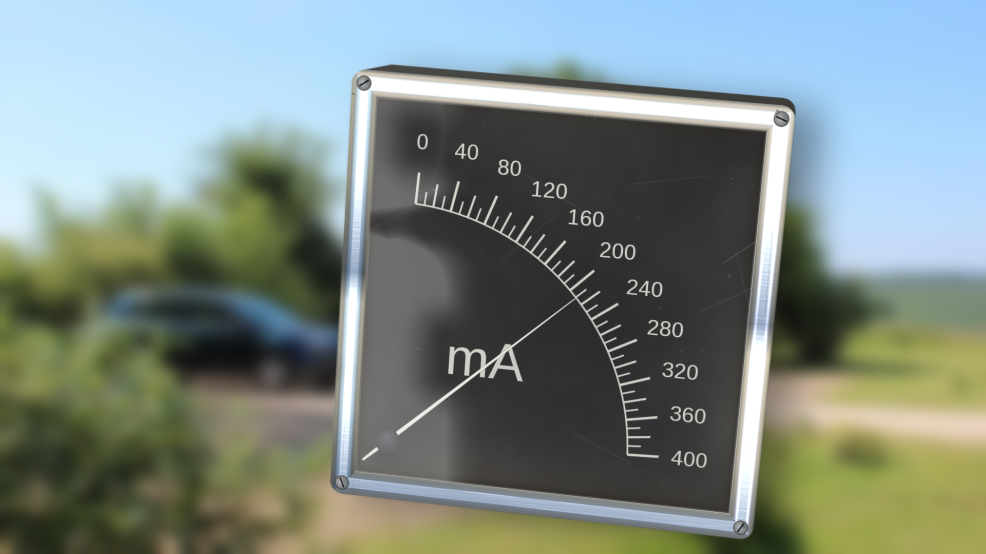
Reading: {"value": 210, "unit": "mA"}
